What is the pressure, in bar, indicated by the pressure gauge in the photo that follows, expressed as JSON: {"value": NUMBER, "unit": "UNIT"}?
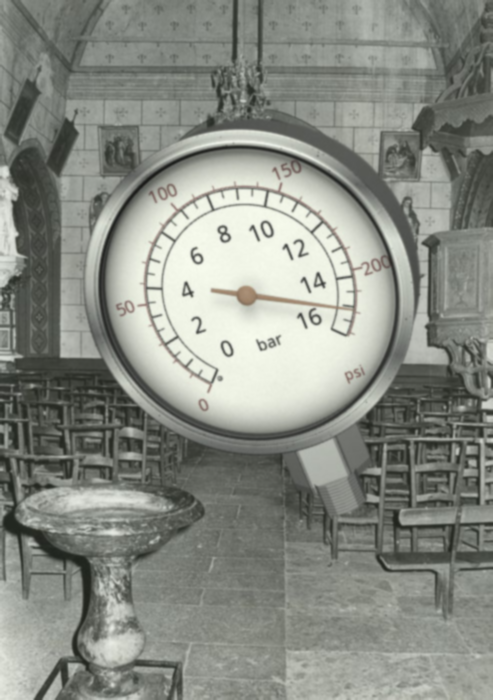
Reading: {"value": 15, "unit": "bar"}
